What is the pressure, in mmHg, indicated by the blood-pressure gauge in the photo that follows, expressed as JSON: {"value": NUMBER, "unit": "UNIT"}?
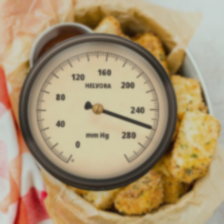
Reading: {"value": 260, "unit": "mmHg"}
